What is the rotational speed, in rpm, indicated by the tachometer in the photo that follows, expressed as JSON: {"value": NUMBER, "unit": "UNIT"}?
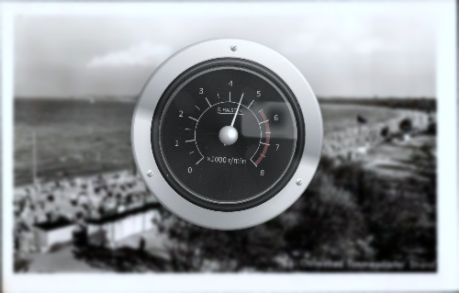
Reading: {"value": 4500, "unit": "rpm"}
